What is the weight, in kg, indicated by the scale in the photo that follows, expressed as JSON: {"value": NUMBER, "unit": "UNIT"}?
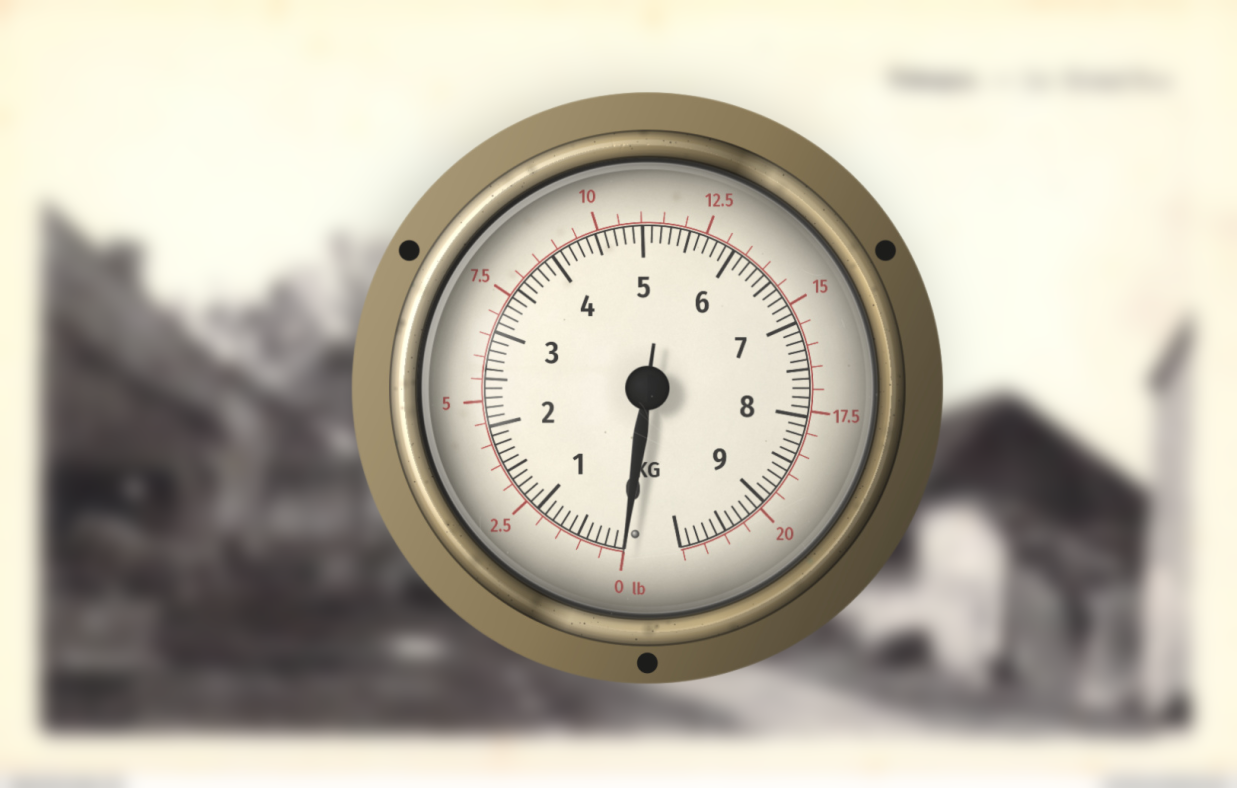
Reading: {"value": 0, "unit": "kg"}
